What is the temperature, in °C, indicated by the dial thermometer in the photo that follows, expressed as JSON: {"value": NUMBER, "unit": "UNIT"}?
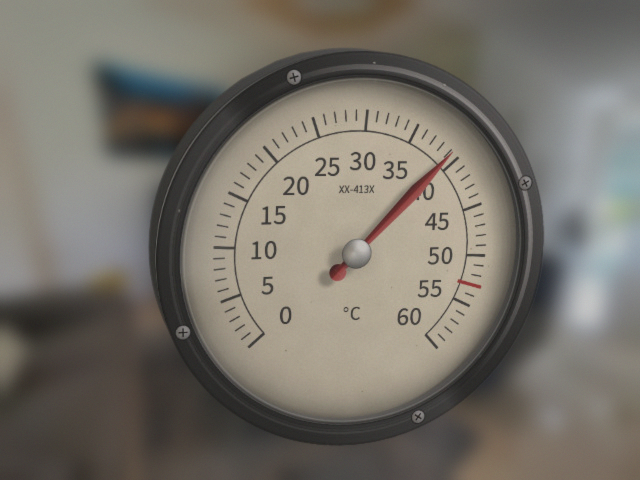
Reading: {"value": 39, "unit": "°C"}
